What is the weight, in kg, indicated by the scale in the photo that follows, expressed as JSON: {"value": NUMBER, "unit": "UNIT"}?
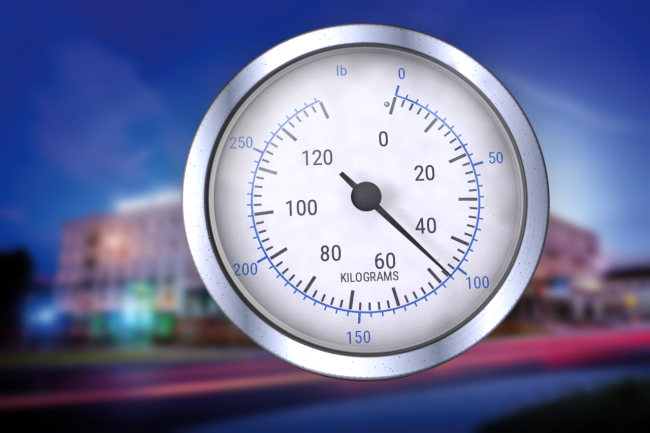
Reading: {"value": 48, "unit": "kg"}
